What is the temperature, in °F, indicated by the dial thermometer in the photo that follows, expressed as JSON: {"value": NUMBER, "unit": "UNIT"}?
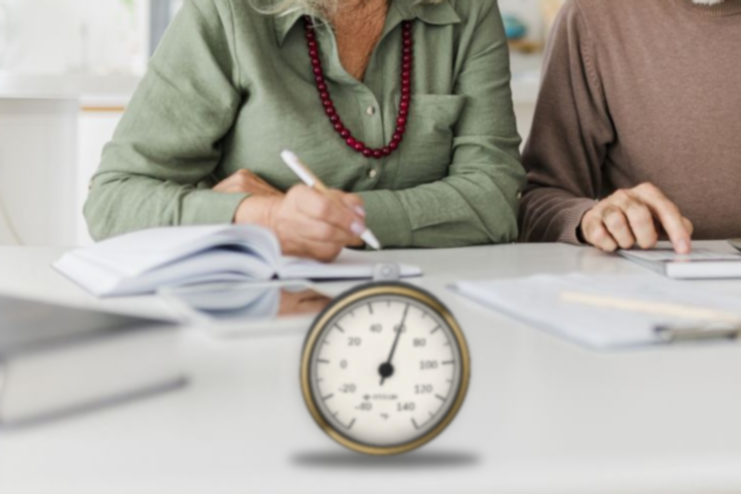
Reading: {"value": 60, "unit": "°F"}
